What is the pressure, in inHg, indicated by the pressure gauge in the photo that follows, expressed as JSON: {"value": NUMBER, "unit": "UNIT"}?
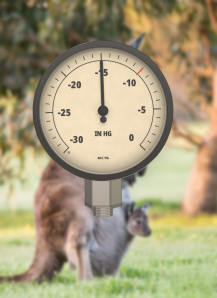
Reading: {"value": -15, "unit": "inHg"}
